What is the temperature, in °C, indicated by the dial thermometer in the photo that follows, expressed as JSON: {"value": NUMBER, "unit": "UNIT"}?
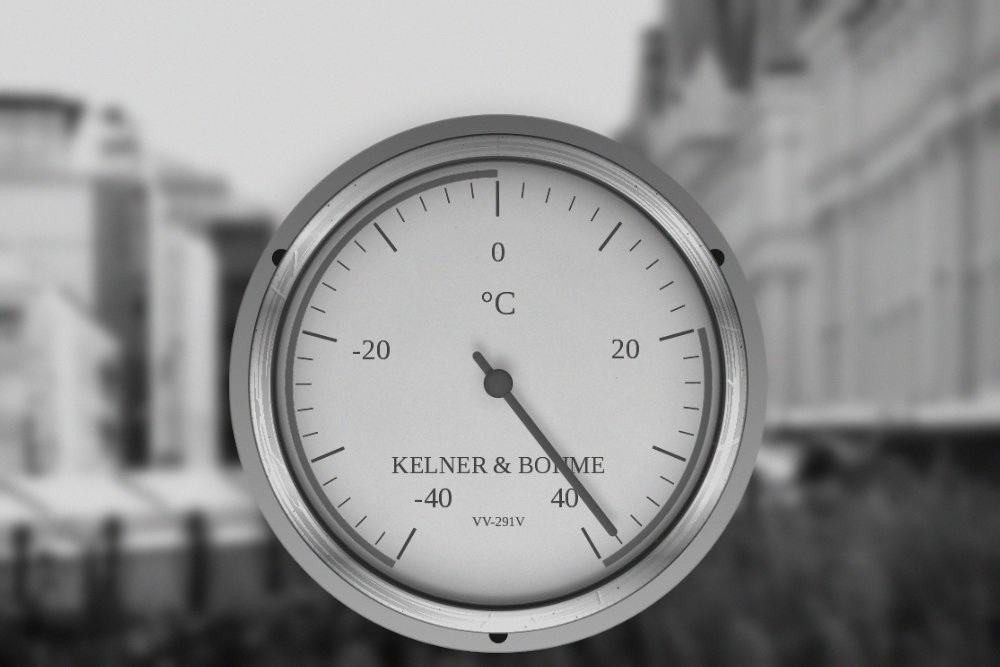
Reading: {"value": 38, "unit": "°C"}
